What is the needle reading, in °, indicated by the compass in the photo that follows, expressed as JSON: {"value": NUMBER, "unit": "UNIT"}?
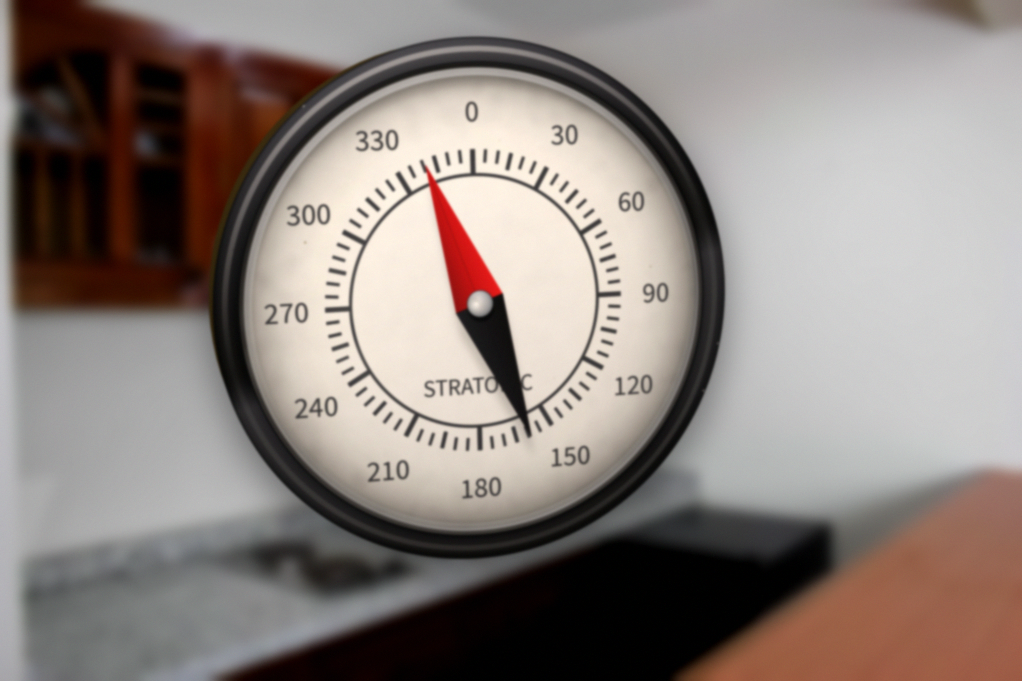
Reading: {"value": 340, "unit": "°"}
